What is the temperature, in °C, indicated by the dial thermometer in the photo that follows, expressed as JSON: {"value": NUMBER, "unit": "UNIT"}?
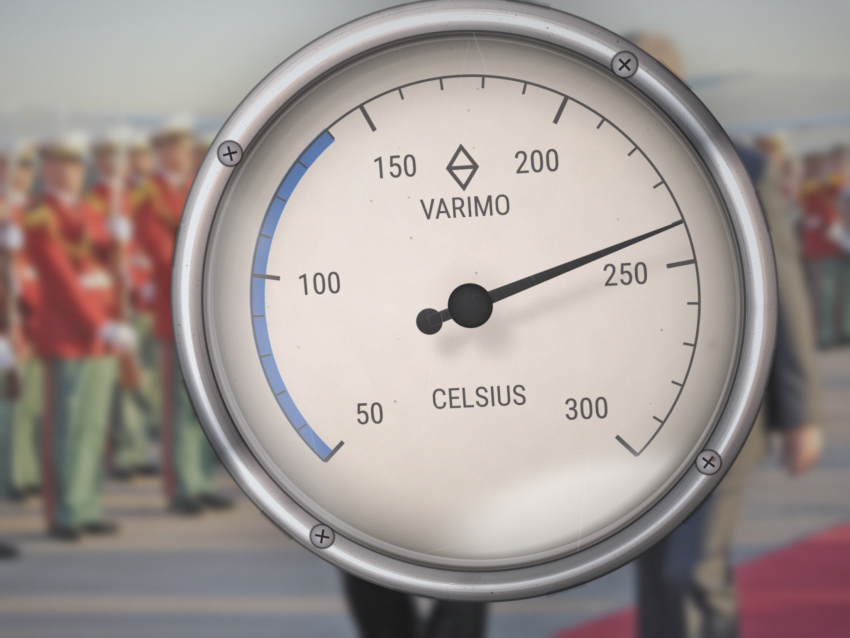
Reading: {"value": 240, "unit": "°C"}
